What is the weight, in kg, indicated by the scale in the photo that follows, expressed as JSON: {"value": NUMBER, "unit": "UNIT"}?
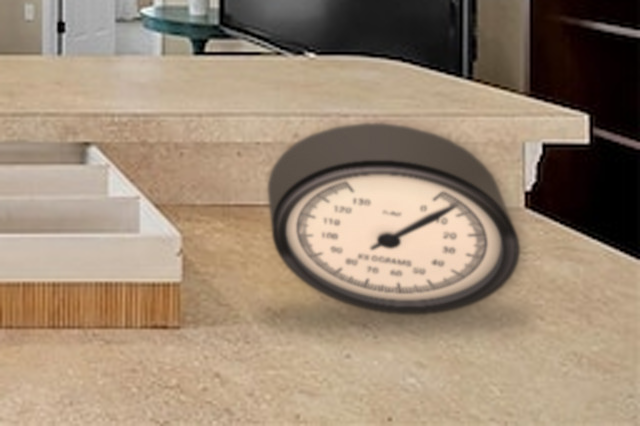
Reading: {"value": 5, "unit": "kg"}
